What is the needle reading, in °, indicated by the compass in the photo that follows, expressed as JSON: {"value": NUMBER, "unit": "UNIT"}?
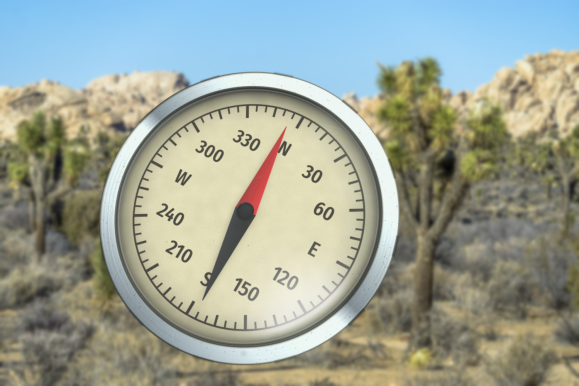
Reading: {"value": 355, "unit": "°"}
